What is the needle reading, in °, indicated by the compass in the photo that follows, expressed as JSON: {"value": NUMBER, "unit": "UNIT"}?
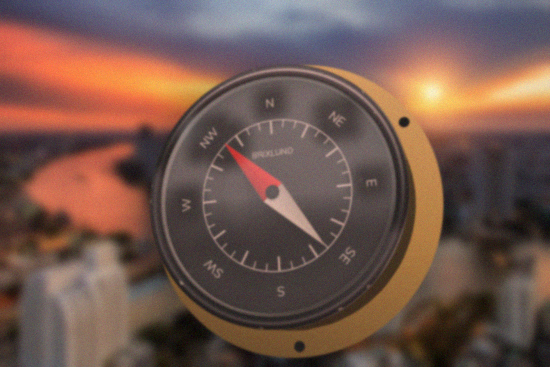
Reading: {"value": 320, "unit": "°"}
